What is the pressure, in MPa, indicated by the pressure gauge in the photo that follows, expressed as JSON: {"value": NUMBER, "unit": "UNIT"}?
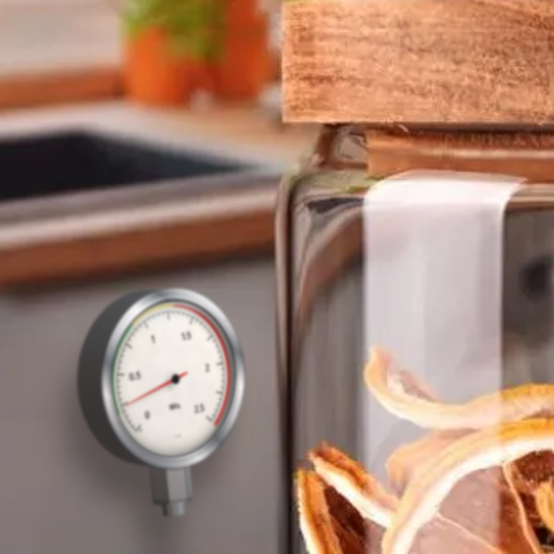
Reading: {"value": 0.25, "unit": "MPa"}
